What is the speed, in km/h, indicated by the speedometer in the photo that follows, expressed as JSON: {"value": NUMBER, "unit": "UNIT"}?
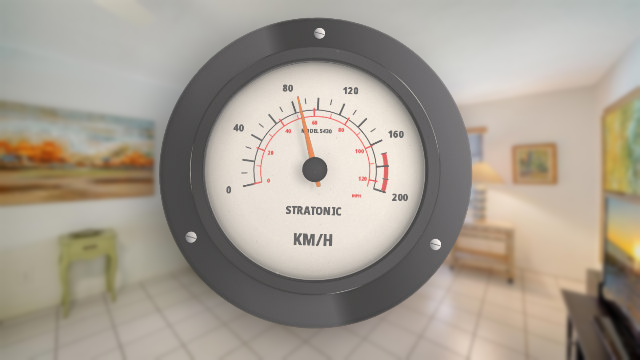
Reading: {"value": 85, "unit": "km/h"}
